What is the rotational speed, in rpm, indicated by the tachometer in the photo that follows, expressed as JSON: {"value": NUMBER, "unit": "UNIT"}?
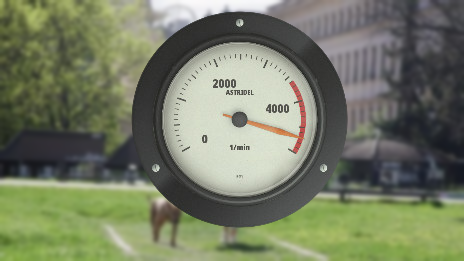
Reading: {"value": 4700, "unit": "rpm"}
